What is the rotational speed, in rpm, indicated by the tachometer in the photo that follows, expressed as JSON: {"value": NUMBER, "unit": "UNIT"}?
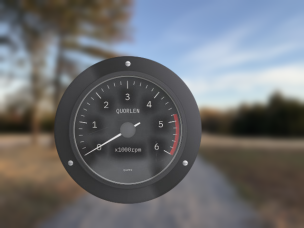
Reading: {"value": 0, "unit": "rpm"}
